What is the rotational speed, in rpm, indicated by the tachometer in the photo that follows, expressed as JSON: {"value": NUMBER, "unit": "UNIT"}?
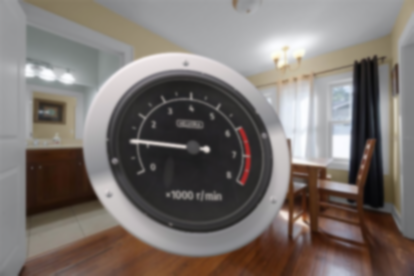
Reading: {"value": 1000, "unit": "rpm"}
